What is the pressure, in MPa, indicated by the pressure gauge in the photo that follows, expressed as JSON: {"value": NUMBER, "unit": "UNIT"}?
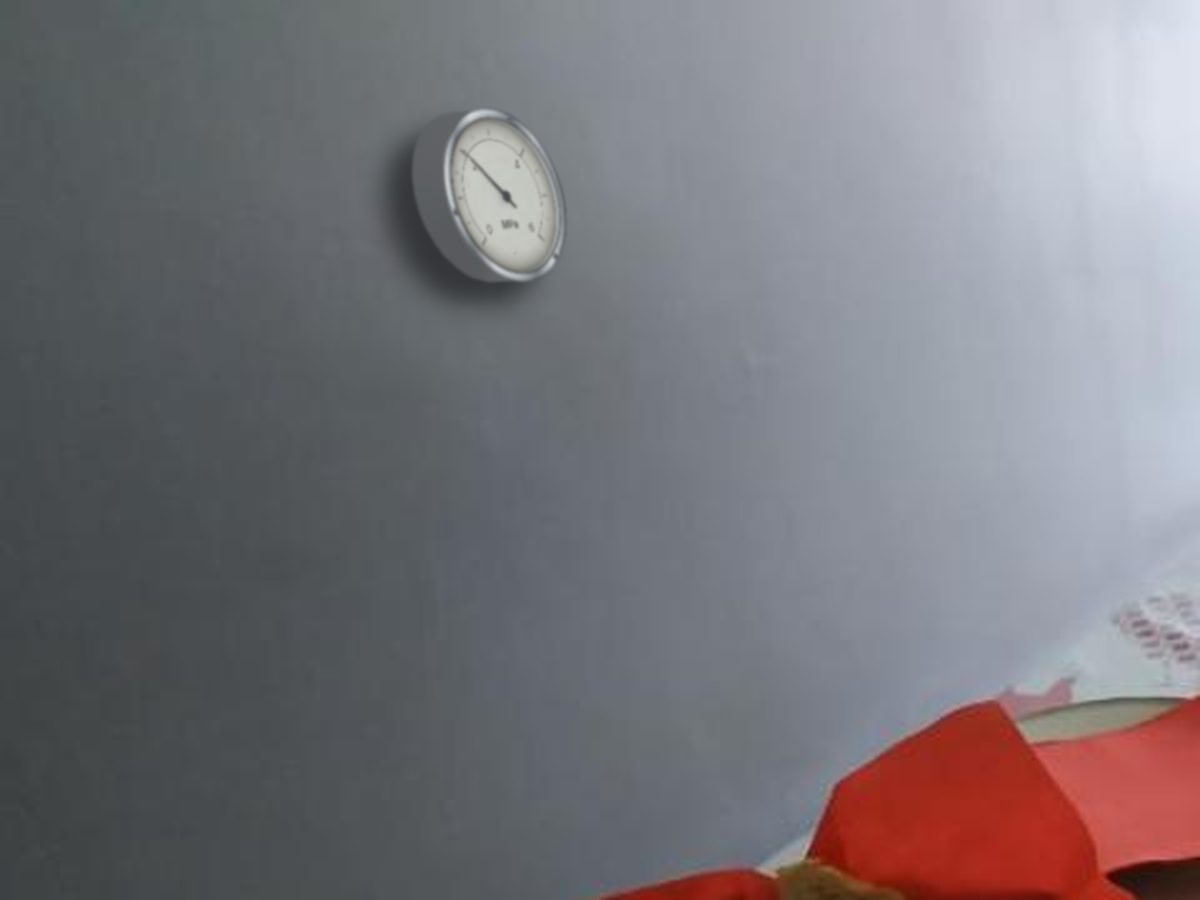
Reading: {"value": 2, "unit": "MPa"}
